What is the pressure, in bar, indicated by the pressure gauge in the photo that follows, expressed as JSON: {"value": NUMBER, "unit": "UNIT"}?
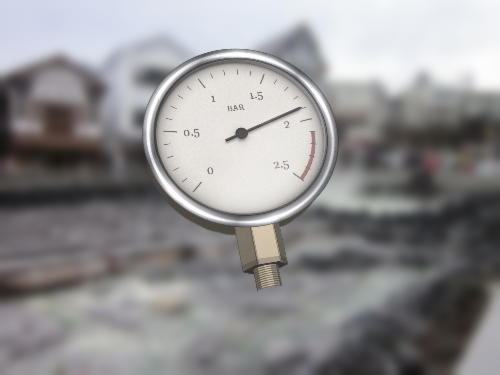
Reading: {"value": 1.9, "unit": "bar"}
